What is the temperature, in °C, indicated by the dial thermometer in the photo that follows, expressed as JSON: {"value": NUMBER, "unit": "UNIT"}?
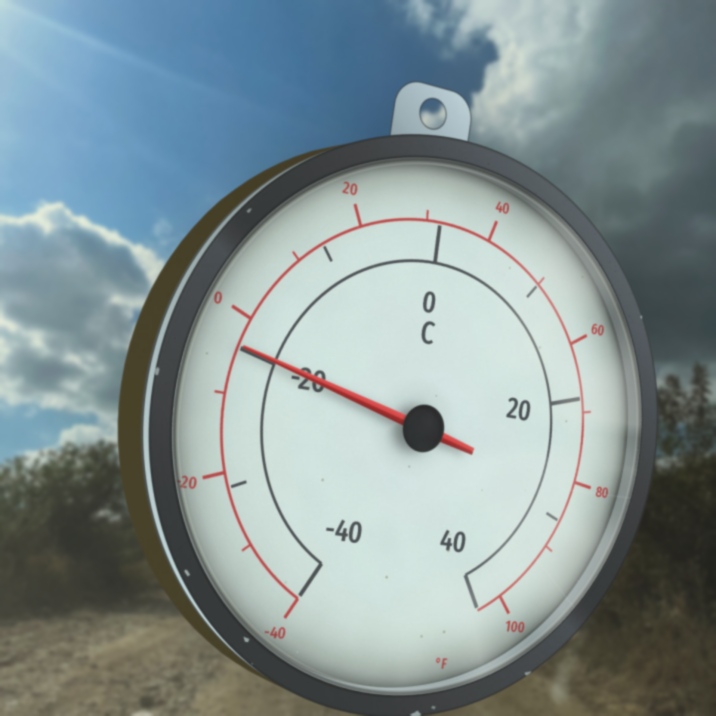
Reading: {"value": -20, "unit": "°C"}
